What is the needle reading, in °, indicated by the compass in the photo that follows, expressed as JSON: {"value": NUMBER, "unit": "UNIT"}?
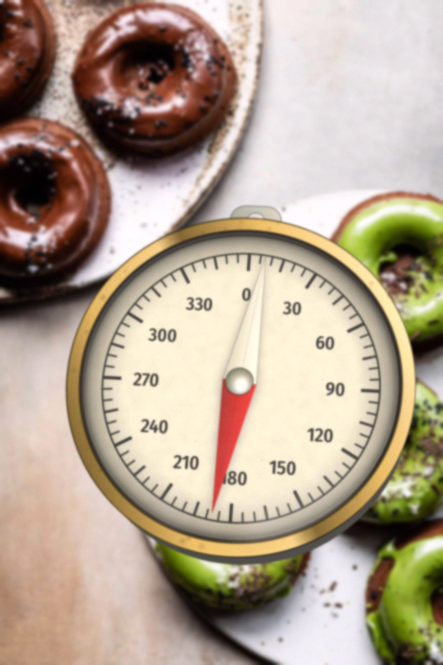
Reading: {"value": 187.5, "unit": "°"}
